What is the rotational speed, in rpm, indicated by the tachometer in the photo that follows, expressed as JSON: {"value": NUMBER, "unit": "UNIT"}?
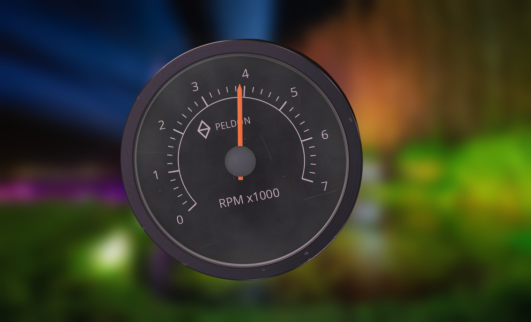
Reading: {"value": 3900, "unit": "rpm"}
